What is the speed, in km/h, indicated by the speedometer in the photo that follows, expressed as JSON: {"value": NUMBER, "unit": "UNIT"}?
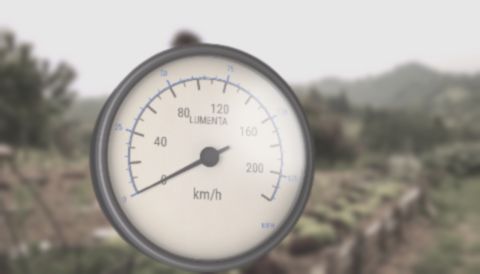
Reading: {"value": 0, "unit": "km/h"}
